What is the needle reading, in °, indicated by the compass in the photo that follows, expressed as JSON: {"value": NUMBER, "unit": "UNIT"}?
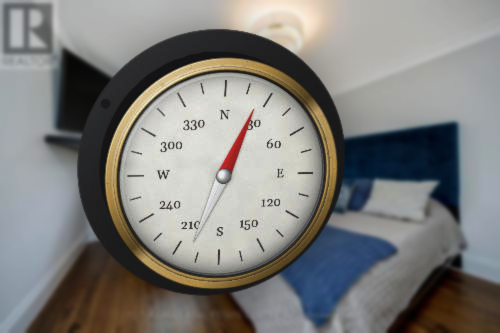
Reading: {"value": 22.5, "unit": "°"}
